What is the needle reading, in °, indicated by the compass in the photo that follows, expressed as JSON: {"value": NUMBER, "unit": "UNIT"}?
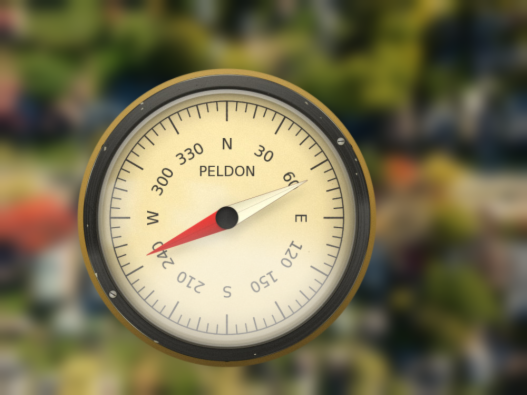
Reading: {"value": 245, "unit": "°"}
